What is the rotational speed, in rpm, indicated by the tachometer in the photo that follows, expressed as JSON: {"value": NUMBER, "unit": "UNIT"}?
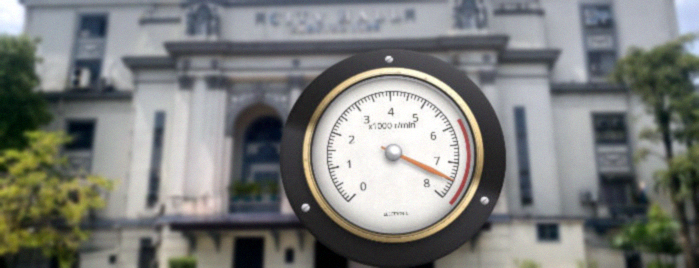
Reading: {"value": 7500, "unit": "rpm"}
